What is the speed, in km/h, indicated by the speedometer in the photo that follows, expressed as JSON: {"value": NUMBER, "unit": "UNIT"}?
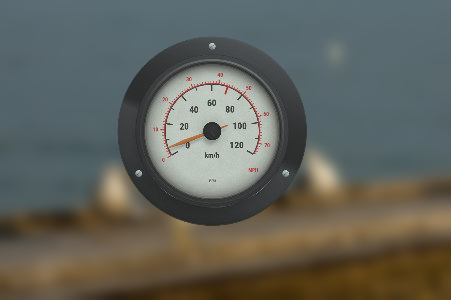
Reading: {"value": 5, "unit": "km/h"}
